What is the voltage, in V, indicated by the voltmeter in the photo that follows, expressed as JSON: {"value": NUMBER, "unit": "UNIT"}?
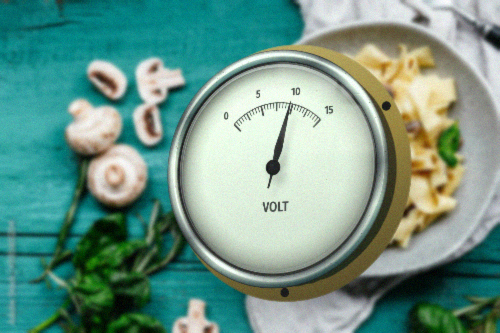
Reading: {"value": 10, "unit": "V"}
